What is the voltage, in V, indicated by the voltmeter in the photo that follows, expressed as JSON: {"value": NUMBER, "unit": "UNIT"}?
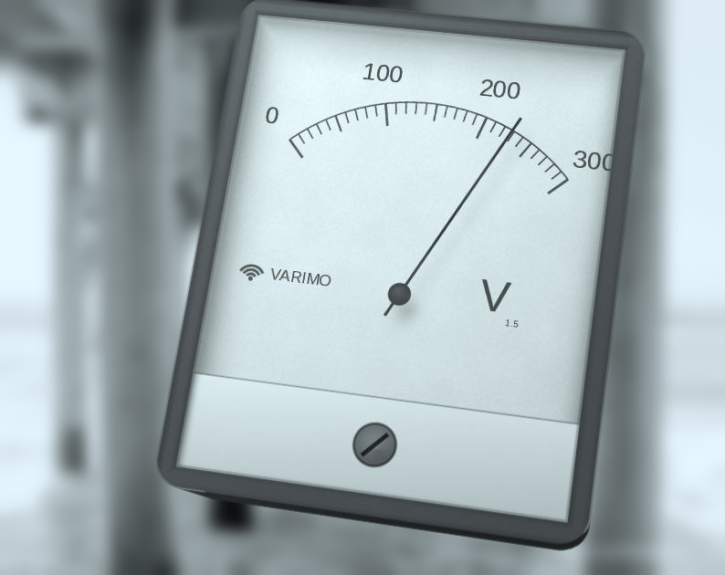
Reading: {"value": 230, "unit": "V"}
